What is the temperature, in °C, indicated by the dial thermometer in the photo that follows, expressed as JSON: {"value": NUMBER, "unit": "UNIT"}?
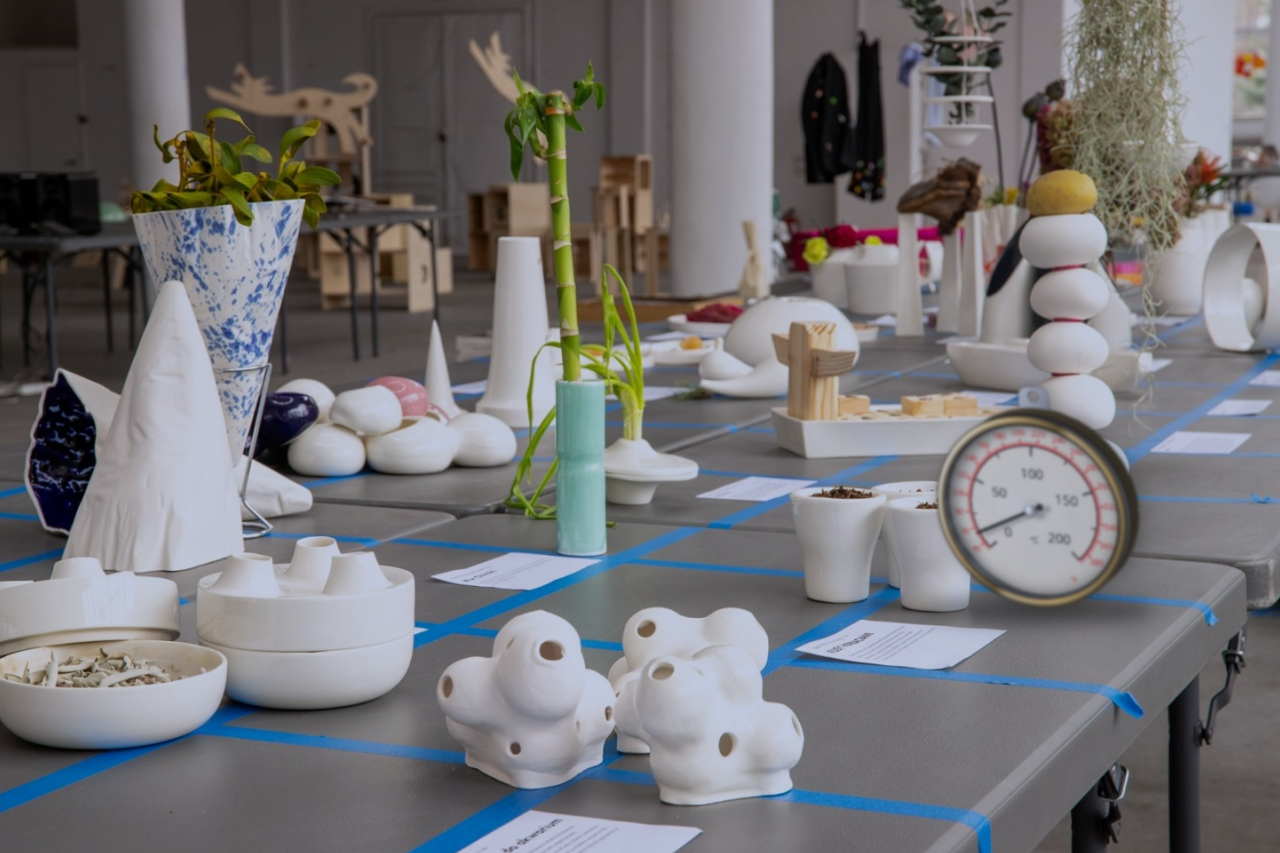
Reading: {"value": 12.5, "unit": "°C"}
